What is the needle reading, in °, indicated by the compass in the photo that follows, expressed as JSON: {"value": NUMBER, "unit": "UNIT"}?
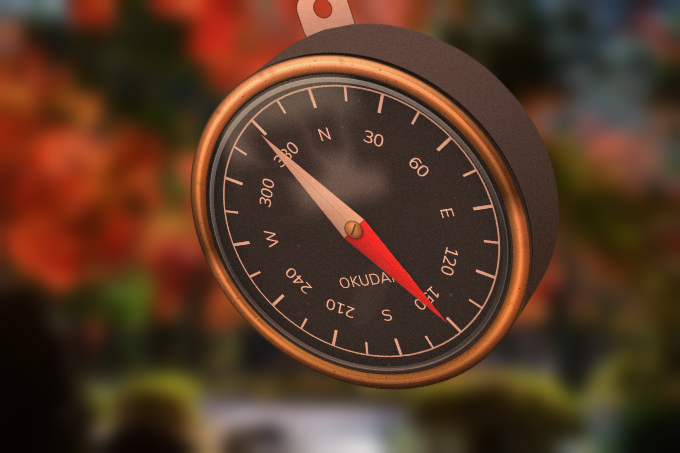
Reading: {"value": 150, "unit": "°"}
